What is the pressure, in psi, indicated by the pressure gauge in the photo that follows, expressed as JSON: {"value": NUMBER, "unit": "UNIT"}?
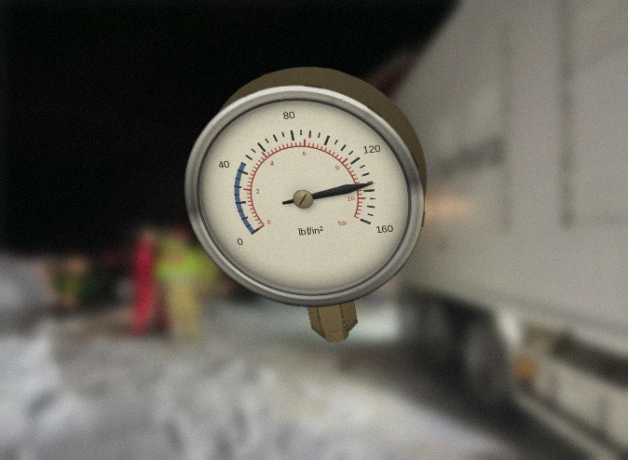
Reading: {"value": 135, "unit": "psi"}
